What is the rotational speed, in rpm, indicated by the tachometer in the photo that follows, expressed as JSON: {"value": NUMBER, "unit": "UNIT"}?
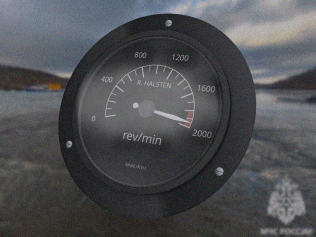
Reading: {"value": 1950, "unit": "rpm"}
